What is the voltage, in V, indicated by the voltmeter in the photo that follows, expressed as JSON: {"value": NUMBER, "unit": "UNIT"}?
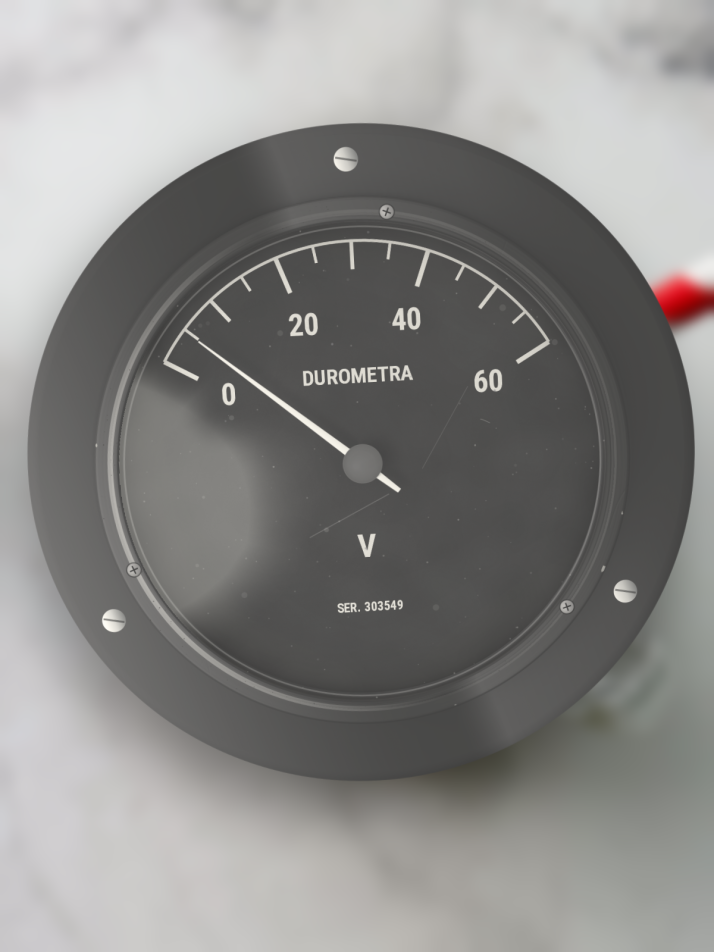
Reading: {"value": 5, "unit": "V"}
